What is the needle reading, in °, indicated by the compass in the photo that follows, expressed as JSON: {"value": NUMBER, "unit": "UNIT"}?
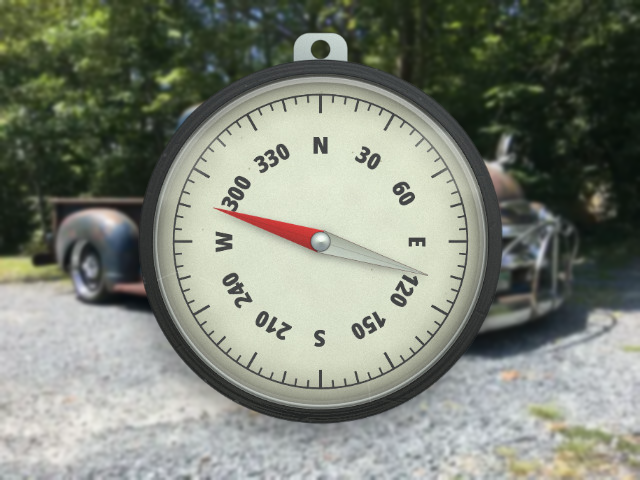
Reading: {"value": 287.5, "unit": "°"}
